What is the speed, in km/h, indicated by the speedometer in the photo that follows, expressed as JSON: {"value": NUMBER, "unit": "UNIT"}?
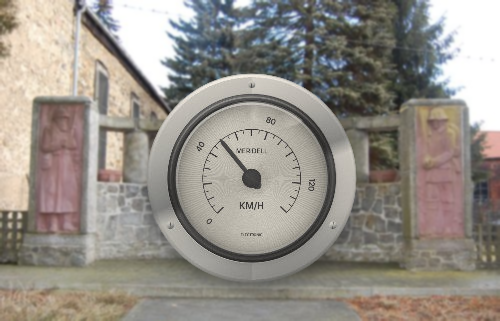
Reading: {"value": 50, "unit": "km/h"}
